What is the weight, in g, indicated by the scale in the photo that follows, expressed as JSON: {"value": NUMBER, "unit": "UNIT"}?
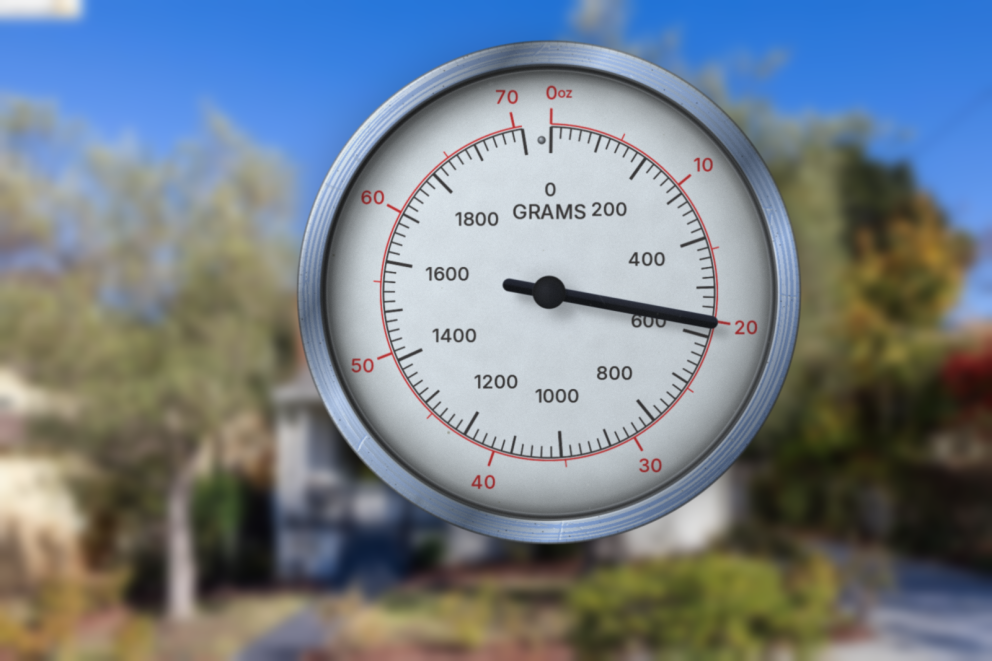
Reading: {"value": 570, "unit": "g"}
